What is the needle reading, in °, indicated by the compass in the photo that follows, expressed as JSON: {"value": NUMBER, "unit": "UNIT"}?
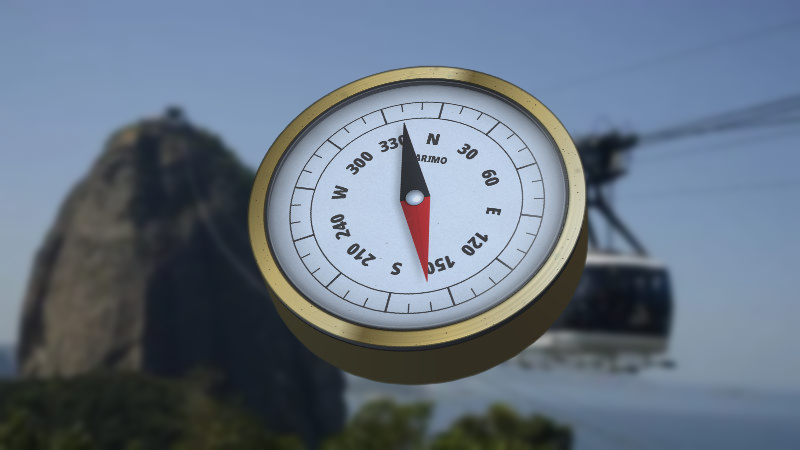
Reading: {"value": 160, "unit": "°"}
